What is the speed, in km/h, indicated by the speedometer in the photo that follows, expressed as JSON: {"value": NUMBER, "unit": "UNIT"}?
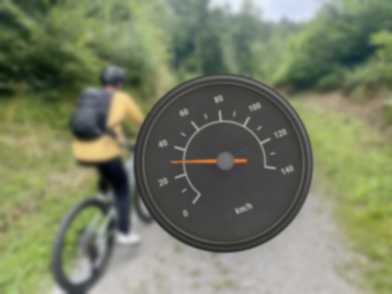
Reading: {"value": 30, "unit": "km/h"}
